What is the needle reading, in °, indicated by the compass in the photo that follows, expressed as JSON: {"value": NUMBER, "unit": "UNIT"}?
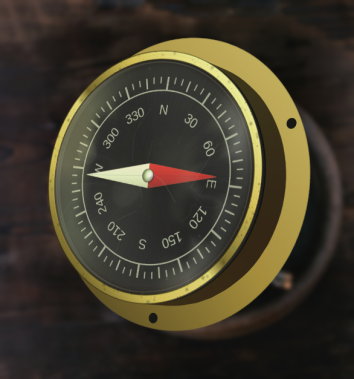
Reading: {"value": 85, "unit": "°"}
